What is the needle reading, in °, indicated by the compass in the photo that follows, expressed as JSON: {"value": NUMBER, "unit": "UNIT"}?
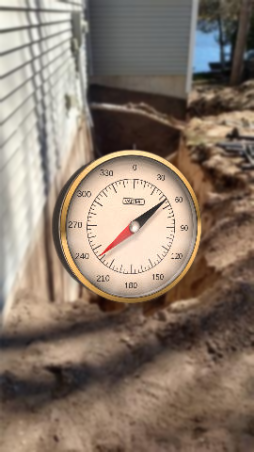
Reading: {"value": 230, "unit": "°"}
